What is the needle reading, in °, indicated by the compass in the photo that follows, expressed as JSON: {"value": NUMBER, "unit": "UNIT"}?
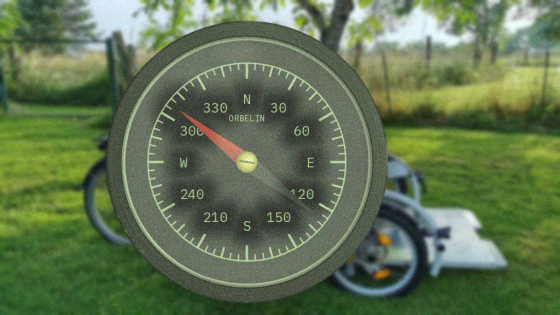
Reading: {"value": 307.5, "unit": "°"}
